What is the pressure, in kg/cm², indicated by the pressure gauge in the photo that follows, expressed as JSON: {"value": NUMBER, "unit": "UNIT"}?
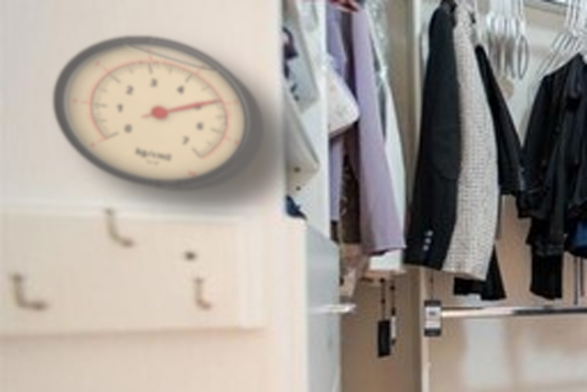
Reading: {"value": 5, "unit": "kg/cm²"}
